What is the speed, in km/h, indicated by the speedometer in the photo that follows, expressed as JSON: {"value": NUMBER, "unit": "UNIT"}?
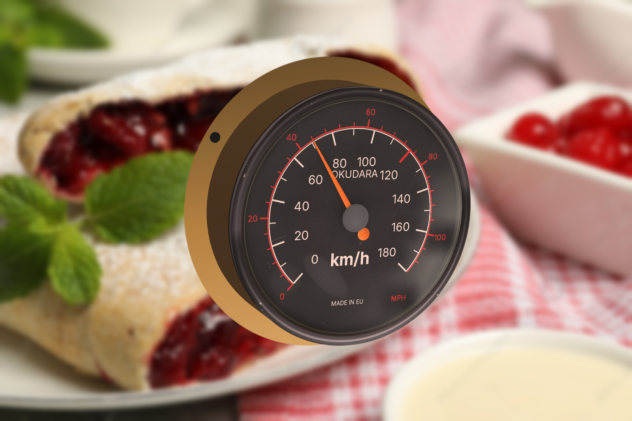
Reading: {"value": 70, "unit": "km/h"}
